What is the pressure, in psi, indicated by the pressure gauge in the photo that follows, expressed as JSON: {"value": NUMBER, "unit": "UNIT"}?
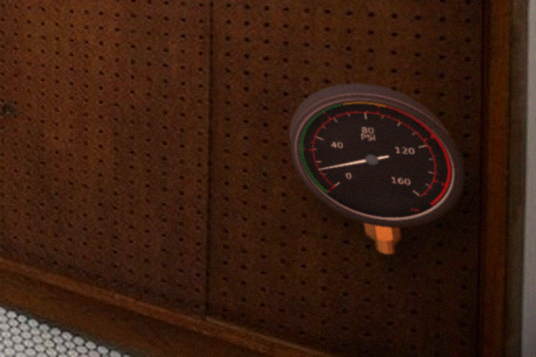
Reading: {"value": 15, "unit": "psi"}
